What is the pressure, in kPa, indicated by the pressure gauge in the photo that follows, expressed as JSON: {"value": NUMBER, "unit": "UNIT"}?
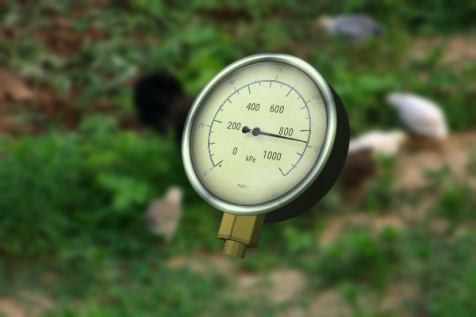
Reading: {"value": 850, "unit": "kPa"}
